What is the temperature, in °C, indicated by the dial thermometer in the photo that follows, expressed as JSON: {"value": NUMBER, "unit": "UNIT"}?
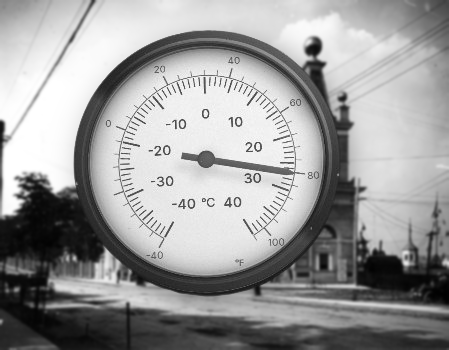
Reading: {"value": 27, "unit": "°C"}
